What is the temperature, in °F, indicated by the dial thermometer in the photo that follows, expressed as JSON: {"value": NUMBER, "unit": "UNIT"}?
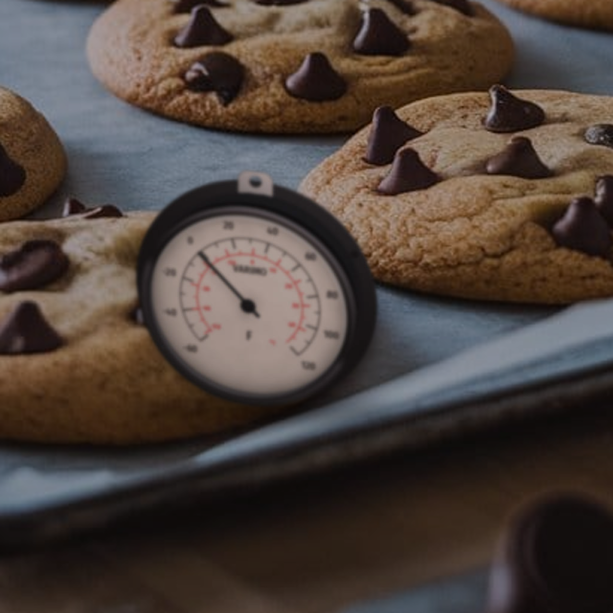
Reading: {"value": 0, "unit": "°F"}
